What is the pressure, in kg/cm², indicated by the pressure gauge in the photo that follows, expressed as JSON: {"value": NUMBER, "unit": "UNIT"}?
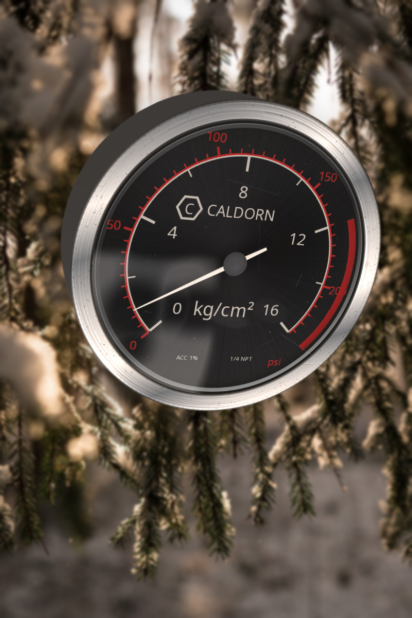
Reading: {"value": 1, "unit": "kg/cm²"}
